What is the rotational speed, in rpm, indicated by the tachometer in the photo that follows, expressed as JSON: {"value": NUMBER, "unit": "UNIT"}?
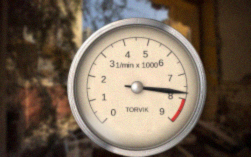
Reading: {"value": 7750, "unit": "rpm"}
